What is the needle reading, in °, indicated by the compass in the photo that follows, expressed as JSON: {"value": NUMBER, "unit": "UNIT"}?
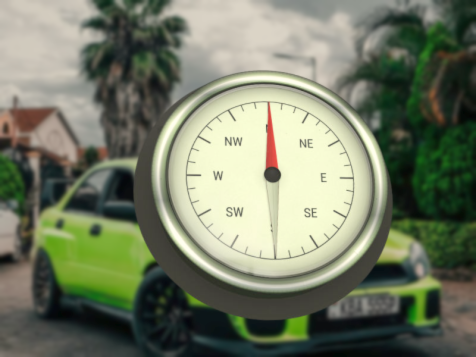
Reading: {"value": 0, "unit": "°"}
